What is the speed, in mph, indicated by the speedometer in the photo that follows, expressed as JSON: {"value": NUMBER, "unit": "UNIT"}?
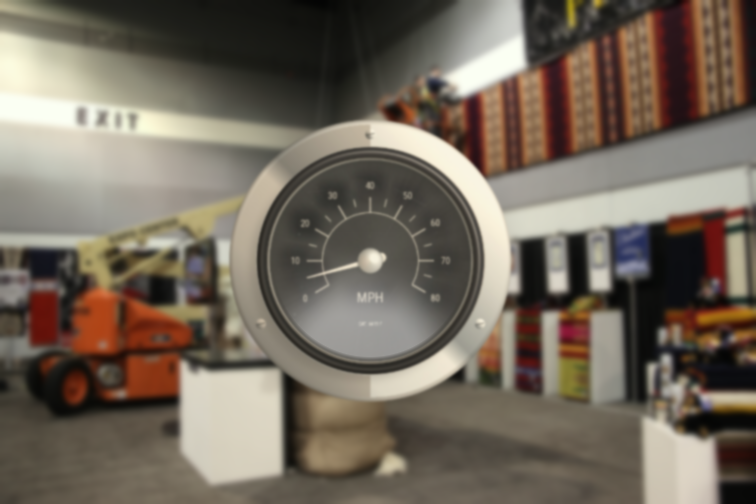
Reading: {"value": 5, "unit": "mph"}
